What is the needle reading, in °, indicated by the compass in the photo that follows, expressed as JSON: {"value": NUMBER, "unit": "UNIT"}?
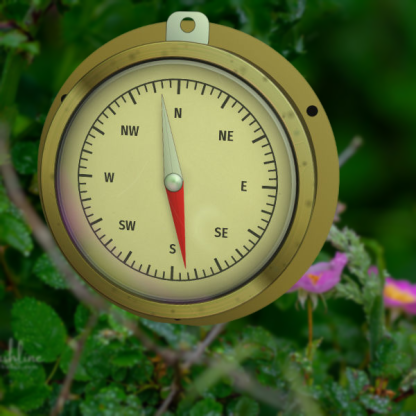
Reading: {"value": 170, "unit": "°"}
